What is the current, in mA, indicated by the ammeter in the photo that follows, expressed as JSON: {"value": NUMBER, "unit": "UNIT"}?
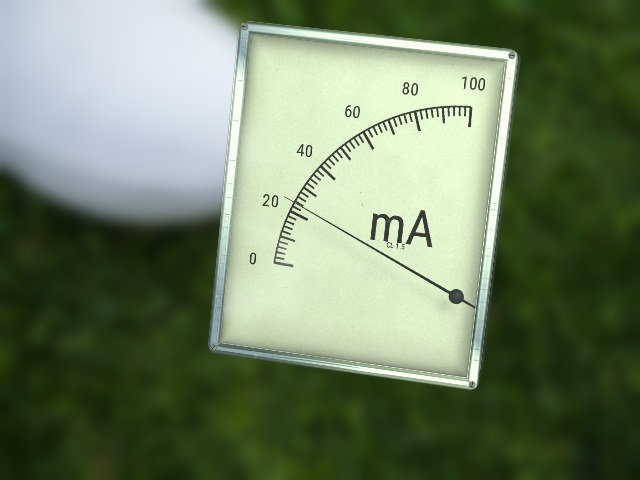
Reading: {"value": 24, "unit": "mA"}
